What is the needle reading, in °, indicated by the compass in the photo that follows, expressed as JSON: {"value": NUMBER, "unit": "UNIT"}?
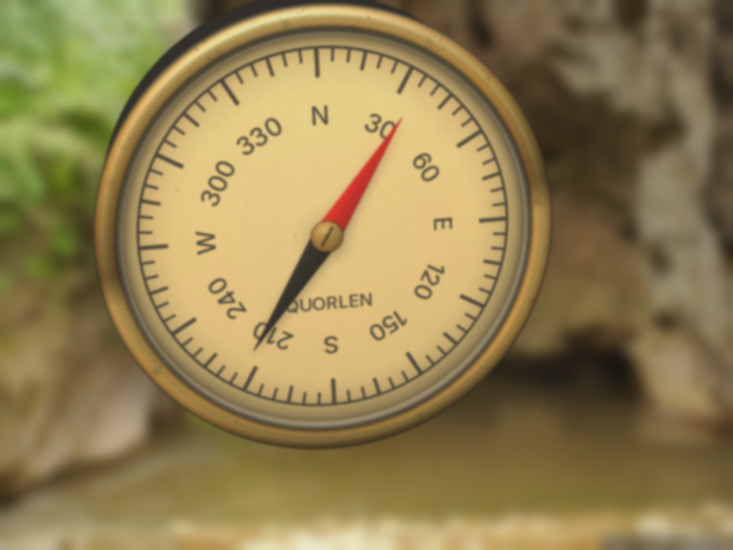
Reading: {"value": 35, "unit": "°"}
